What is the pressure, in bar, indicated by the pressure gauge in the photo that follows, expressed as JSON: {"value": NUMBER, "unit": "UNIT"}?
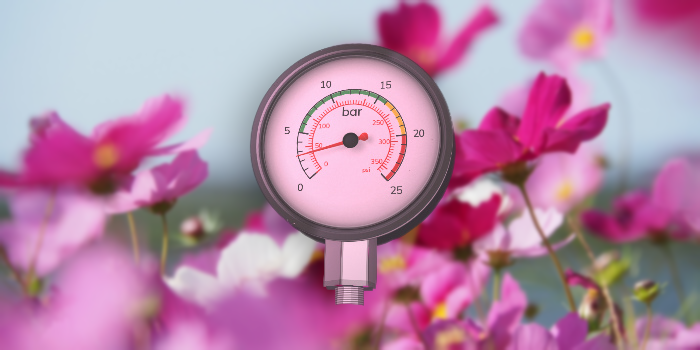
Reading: {"value": 2.5, "unit": "bar"}
